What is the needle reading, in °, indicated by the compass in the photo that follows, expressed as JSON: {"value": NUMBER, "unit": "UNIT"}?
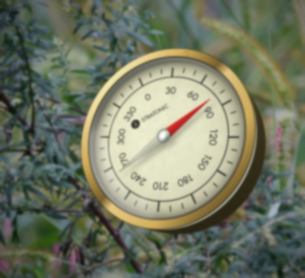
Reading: {"value": 80, "unit": "°"}
